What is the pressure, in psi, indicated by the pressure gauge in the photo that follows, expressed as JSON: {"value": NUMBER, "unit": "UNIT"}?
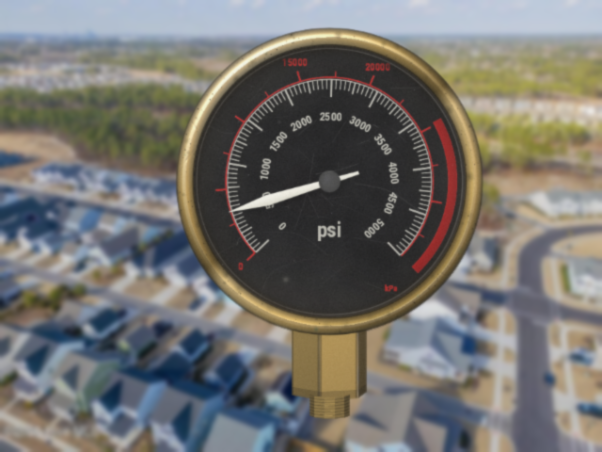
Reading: {"value": 500, "unit": "psi"}
